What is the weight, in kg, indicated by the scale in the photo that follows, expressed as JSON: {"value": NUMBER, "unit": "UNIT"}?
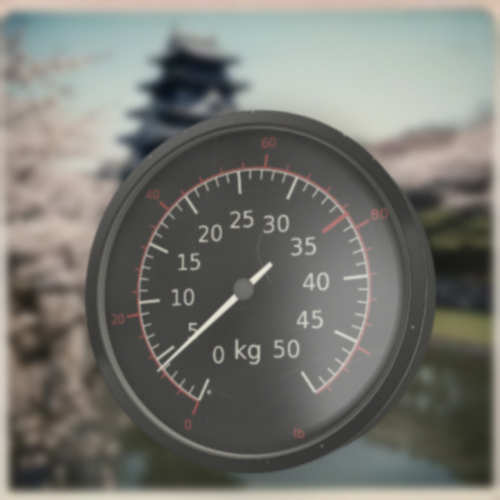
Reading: {"value": 4, "unit": "kg"}
